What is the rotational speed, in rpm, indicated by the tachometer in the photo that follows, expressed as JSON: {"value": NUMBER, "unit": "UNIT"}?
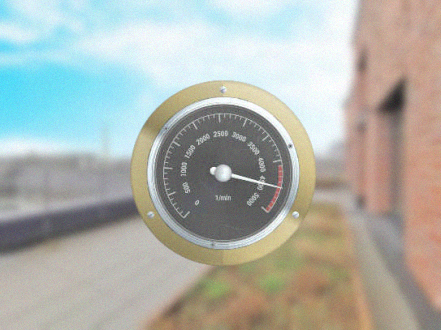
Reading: {"value": 4500, "unit": "rpm"}
